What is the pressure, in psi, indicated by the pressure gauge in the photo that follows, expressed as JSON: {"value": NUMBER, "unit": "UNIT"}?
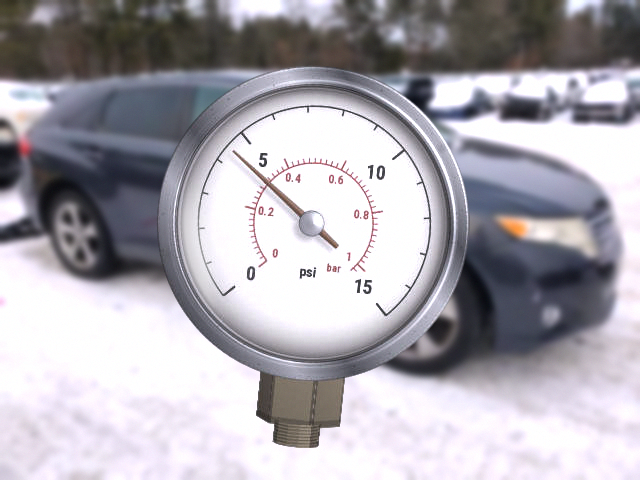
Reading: {"value": 4.5, "unit": "psi"}
